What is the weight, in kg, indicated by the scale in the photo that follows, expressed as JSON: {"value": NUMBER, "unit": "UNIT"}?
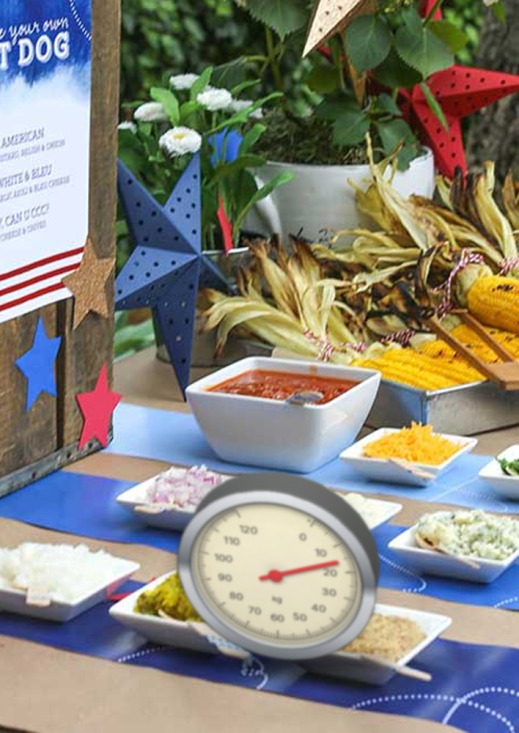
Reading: {"value": 15, "unit": "kg"}
